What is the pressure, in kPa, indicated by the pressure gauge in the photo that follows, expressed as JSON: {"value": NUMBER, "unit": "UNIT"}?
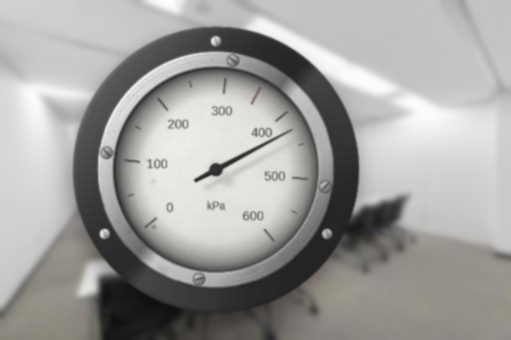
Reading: {"value": 425, "unit": "kPa"}
